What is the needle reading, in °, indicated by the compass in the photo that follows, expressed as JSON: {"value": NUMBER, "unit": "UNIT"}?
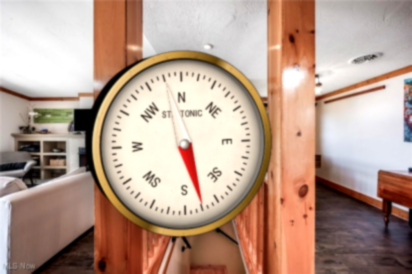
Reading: {"value": 165, "unit": "°"}
